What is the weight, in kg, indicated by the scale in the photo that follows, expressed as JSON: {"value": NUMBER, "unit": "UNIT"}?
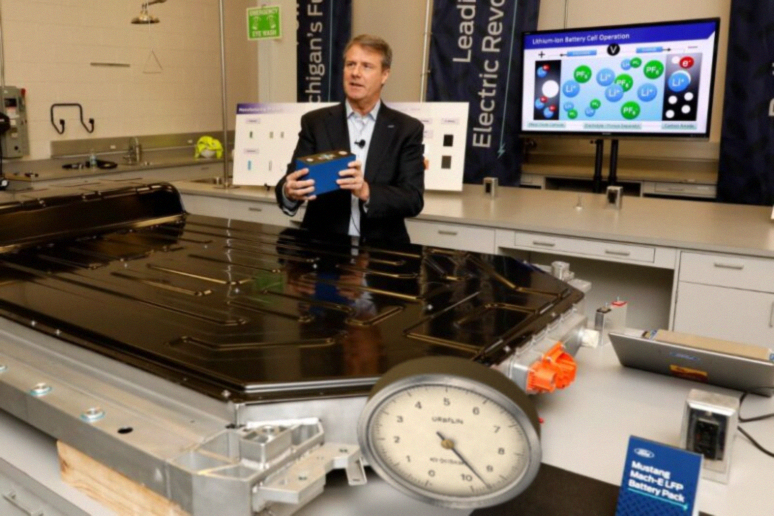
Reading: {"value": 9.5, "unit": "kg"}
